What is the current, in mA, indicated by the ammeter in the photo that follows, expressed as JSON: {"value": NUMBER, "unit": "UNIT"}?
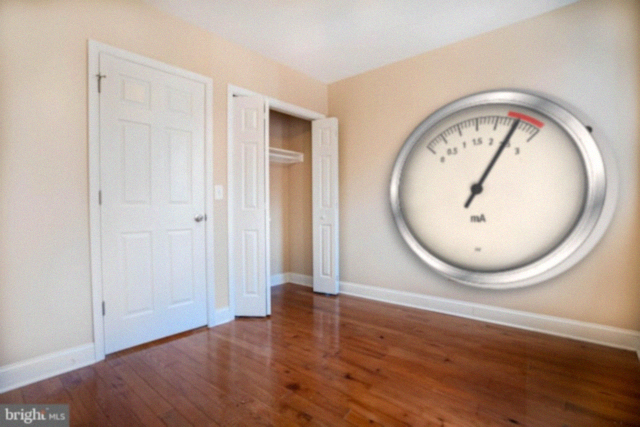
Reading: {"value": 2.5, "unit": "mA"}
